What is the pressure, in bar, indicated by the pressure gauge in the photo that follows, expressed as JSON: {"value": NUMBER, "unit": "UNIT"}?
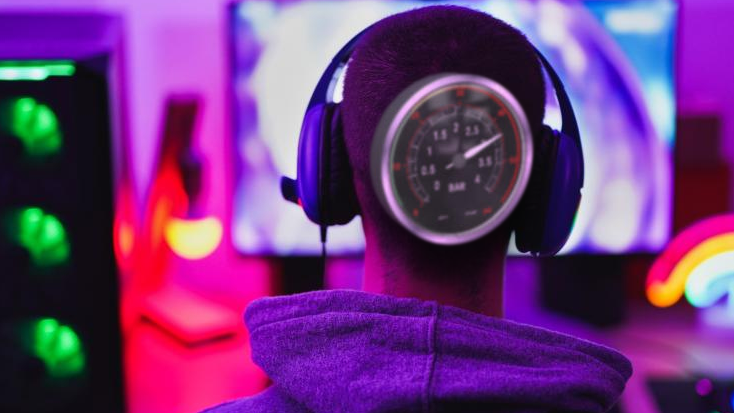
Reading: {"value": 3, "unit": "bar"}
